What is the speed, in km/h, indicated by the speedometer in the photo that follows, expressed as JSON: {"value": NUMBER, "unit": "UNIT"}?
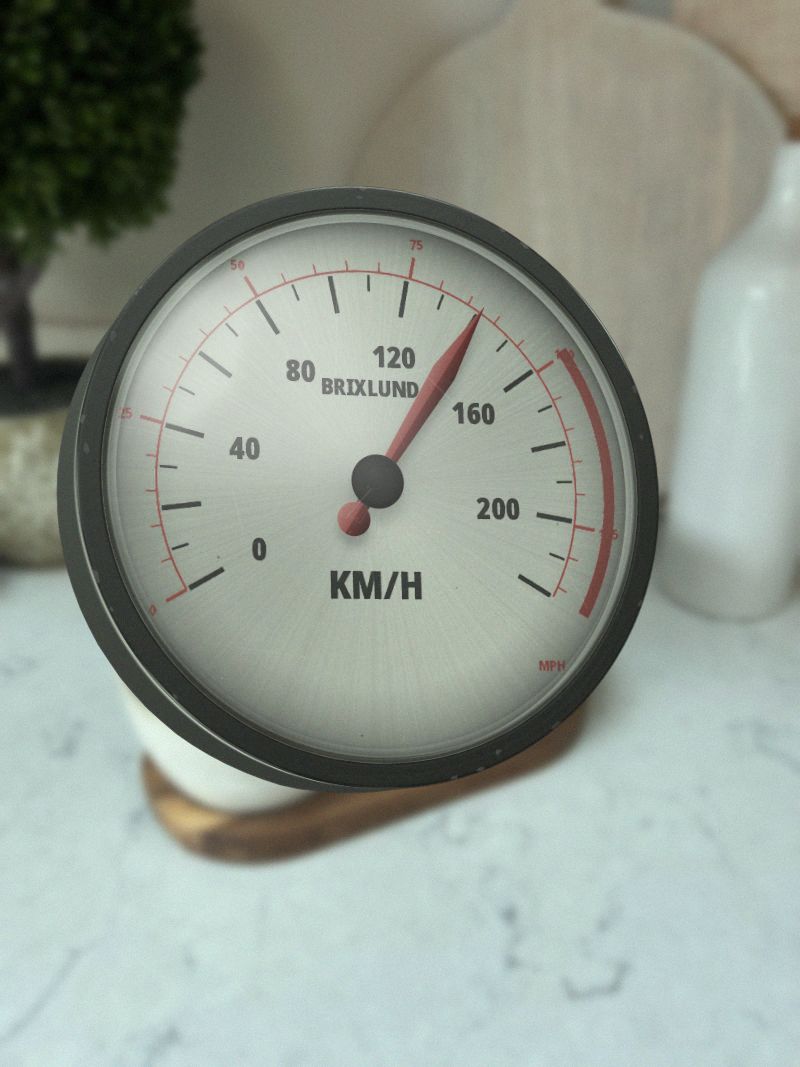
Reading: {"value": 140, "unit": "km/h"}
